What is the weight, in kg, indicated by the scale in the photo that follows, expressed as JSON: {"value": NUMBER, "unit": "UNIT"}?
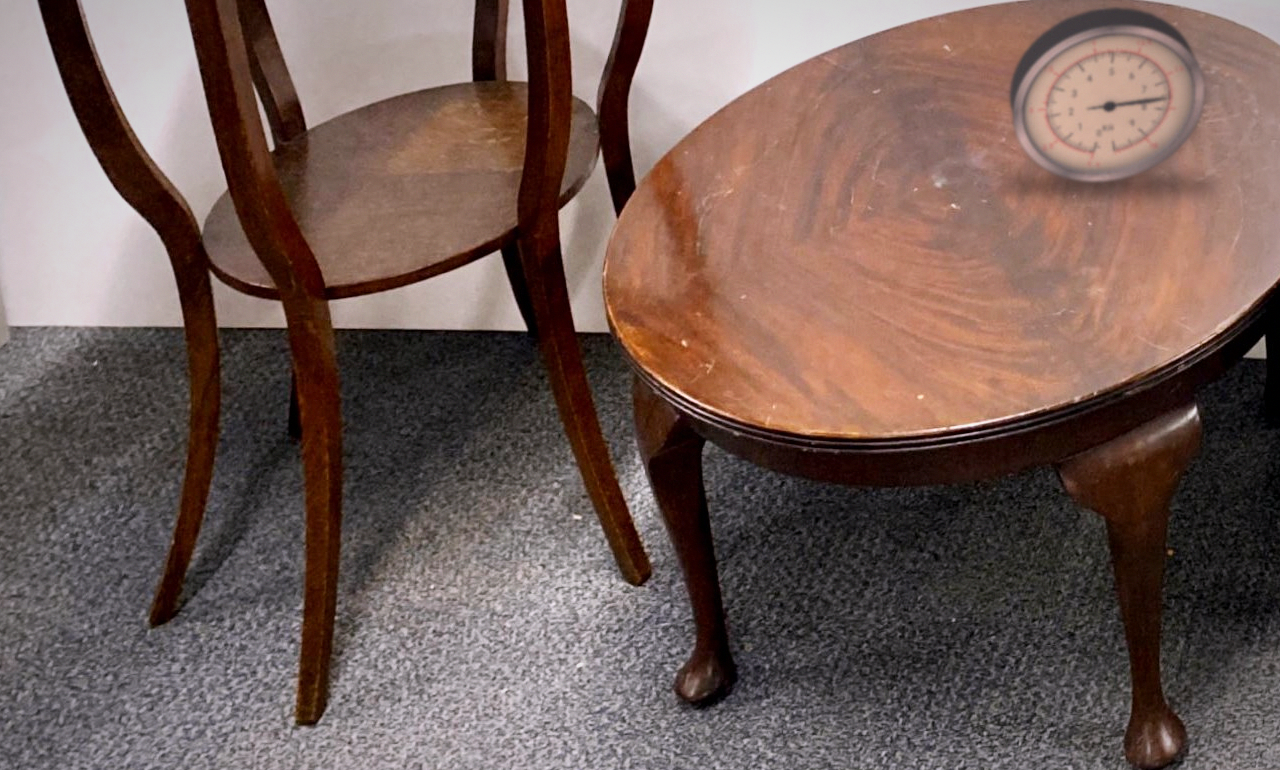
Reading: {"value": 7.5, "unit": "kg"}
